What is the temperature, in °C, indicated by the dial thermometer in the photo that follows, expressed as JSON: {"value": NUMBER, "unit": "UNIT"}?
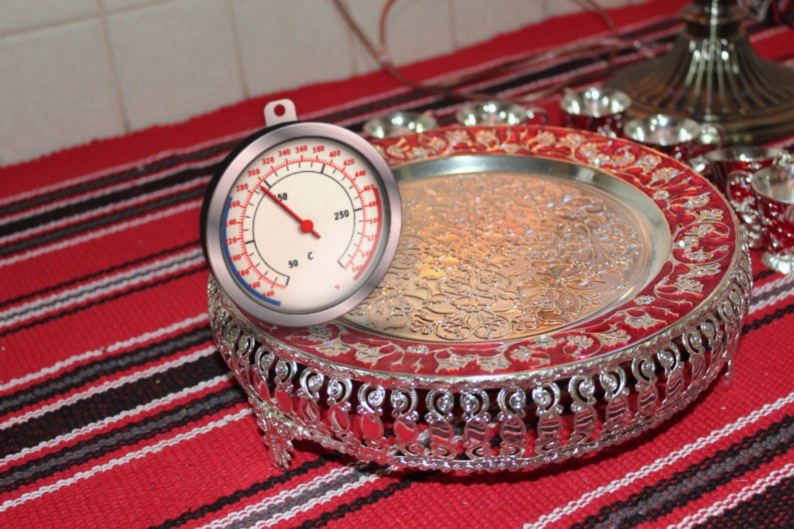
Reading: {"value": 145, "unit": "°C"}
